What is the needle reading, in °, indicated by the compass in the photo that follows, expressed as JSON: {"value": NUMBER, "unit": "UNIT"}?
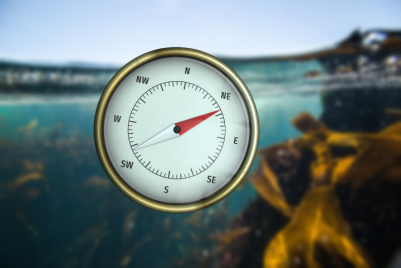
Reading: {"value": 55, "unit": "°"}
